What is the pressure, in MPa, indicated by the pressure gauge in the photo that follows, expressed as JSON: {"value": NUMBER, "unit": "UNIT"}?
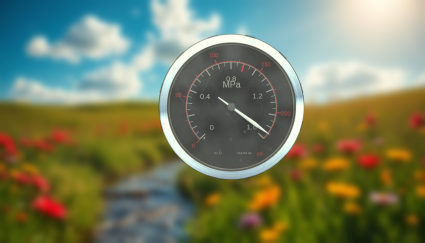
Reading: {"value": 1.55, "unit": "MPa"}
